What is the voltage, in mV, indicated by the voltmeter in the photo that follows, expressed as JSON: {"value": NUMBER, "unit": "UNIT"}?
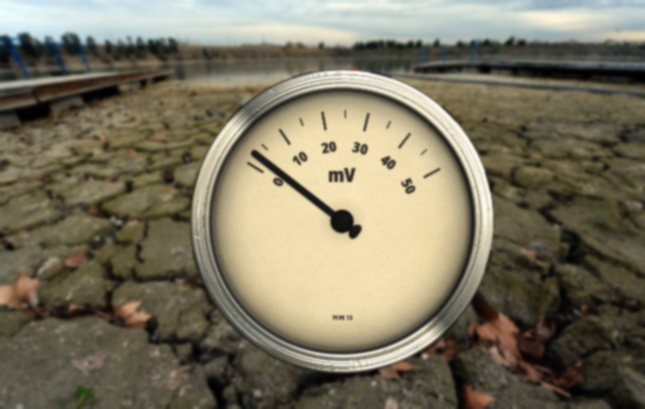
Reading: {"value": 2.5, "unit": "mV"}
